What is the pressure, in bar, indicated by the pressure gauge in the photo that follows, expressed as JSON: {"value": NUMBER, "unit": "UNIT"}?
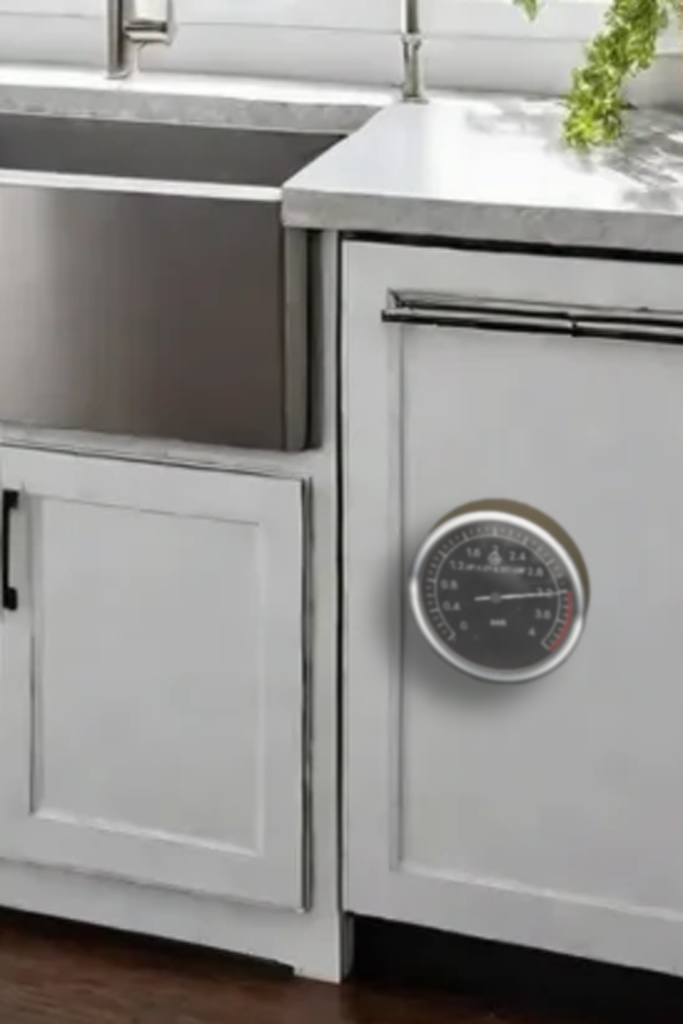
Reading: {"value": 3.2, "unit": "bar"}
